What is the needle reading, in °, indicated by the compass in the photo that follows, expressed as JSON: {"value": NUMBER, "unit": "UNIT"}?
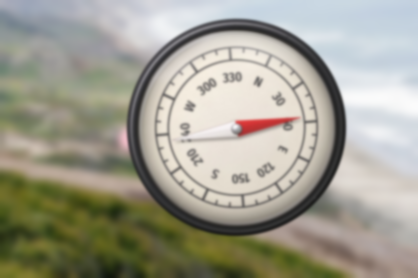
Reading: {"value": 55, "unit": "°"}
